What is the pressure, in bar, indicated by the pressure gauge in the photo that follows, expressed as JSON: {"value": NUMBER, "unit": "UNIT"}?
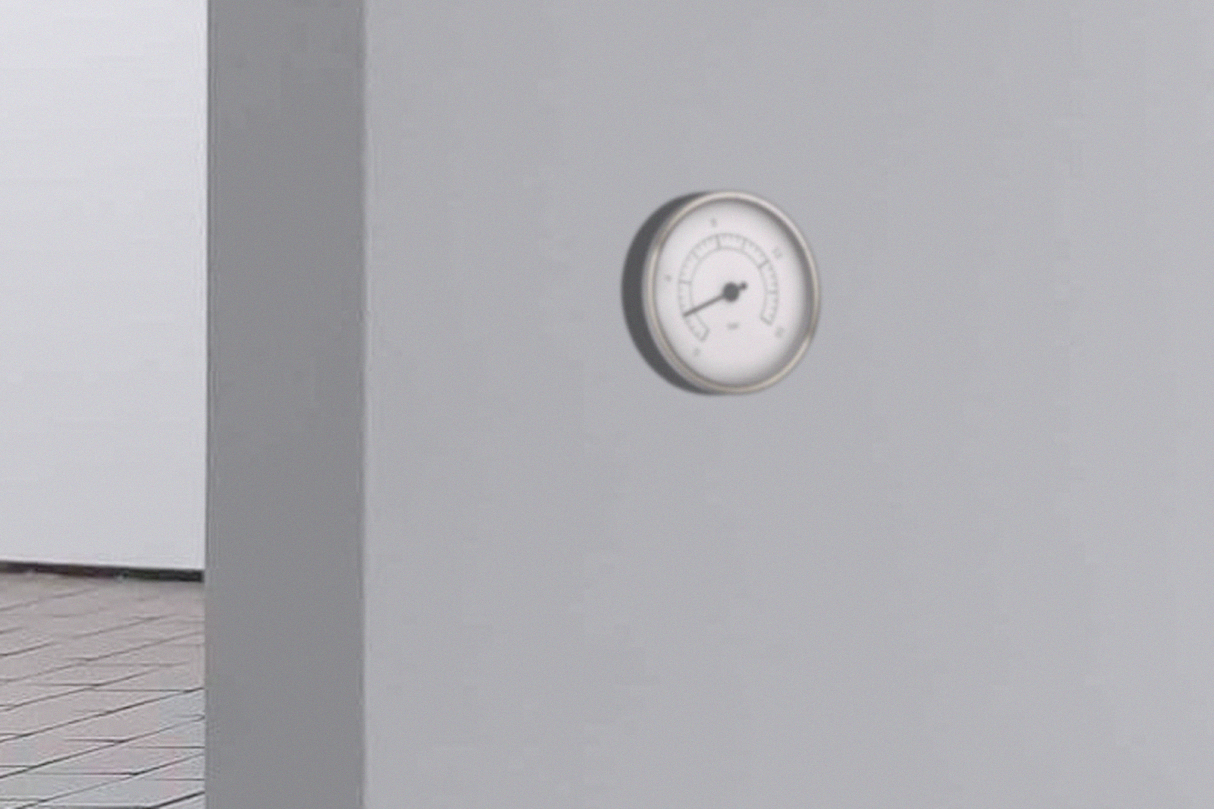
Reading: {"value": 2, "unit": "bar"}
